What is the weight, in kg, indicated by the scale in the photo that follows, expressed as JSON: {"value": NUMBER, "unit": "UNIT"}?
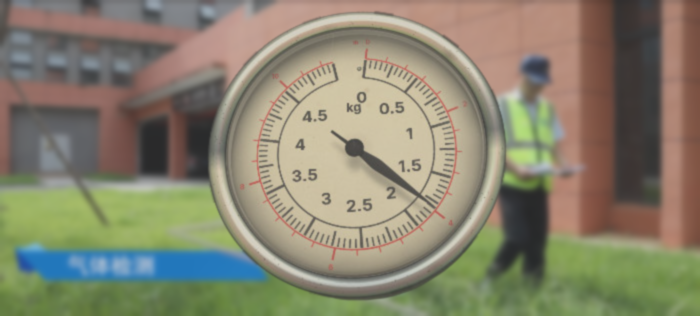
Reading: {"value": 1.8, "unit": "kg"}
